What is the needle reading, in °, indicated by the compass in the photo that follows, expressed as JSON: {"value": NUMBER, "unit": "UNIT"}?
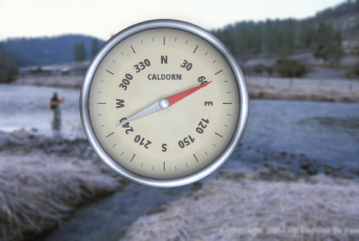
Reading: {"value": 65, "unit": "°"}
